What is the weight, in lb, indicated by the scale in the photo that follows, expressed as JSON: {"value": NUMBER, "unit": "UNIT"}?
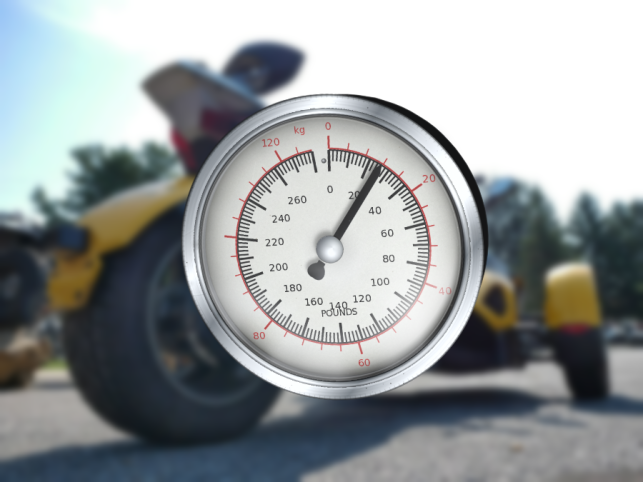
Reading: {"value": 26, "unit": "lb"}
